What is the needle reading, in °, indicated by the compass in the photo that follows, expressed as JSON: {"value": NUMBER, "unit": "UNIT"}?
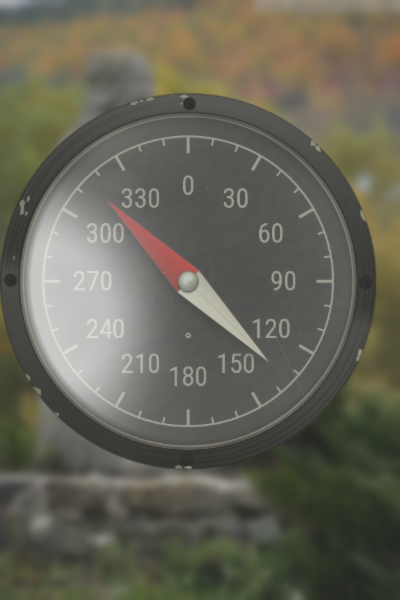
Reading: {"value": 315, "unit": "°"}
